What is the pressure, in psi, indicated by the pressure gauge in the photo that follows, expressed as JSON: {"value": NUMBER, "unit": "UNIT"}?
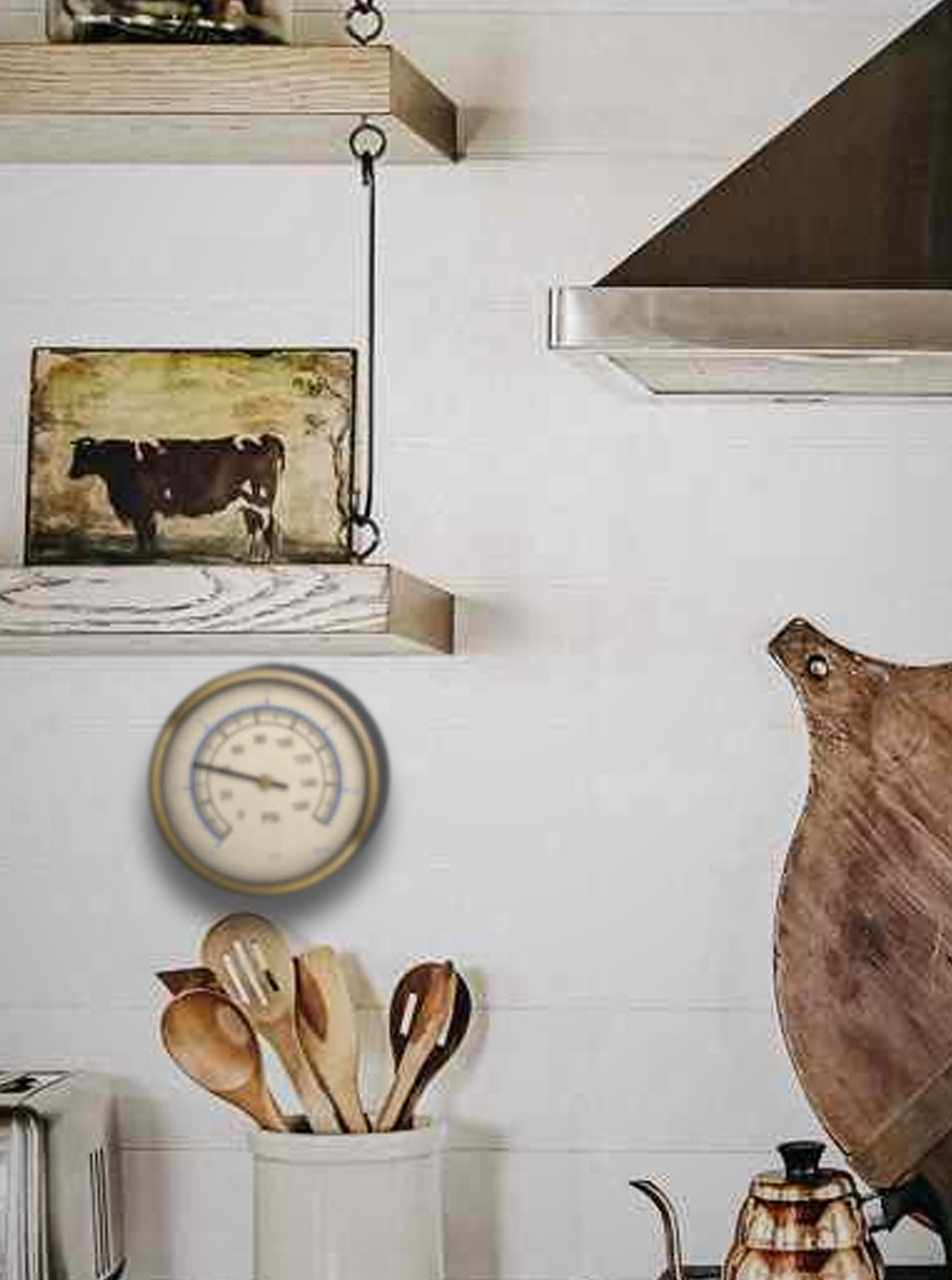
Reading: {"value": 40, "unit": "psi"}
